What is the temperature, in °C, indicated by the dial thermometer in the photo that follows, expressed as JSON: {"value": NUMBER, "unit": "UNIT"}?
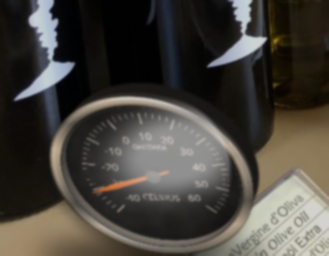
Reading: {"value": -30, "unit": "°C"}
